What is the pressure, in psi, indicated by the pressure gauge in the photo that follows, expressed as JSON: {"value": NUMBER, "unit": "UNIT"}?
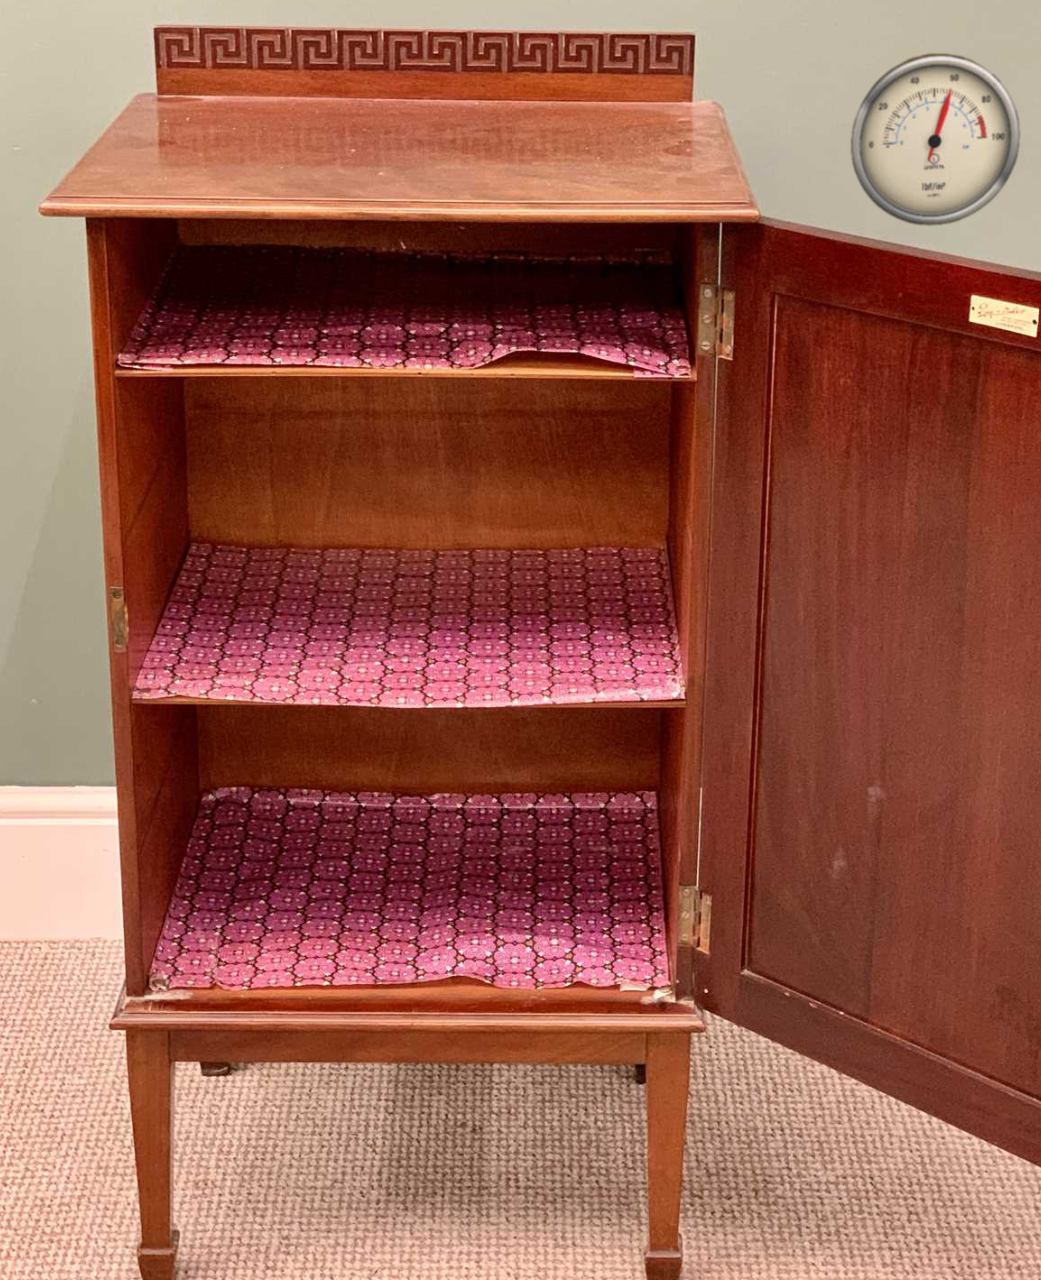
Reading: {"value": 60, "unit": "psi"}
